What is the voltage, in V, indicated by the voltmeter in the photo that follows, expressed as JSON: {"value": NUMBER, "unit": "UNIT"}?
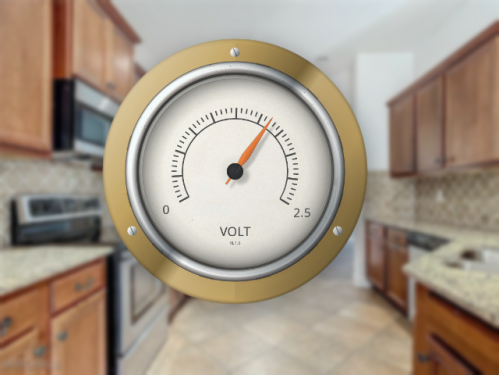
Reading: {"value": 1.6, "unit": "V"}
